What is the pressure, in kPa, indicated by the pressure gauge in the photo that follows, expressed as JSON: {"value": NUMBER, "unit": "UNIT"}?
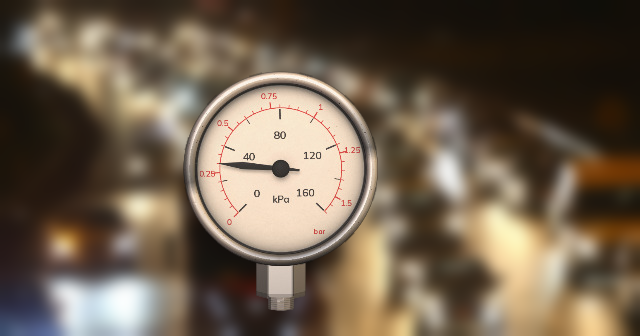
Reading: {"value": 30, "unit": "kPa"}
